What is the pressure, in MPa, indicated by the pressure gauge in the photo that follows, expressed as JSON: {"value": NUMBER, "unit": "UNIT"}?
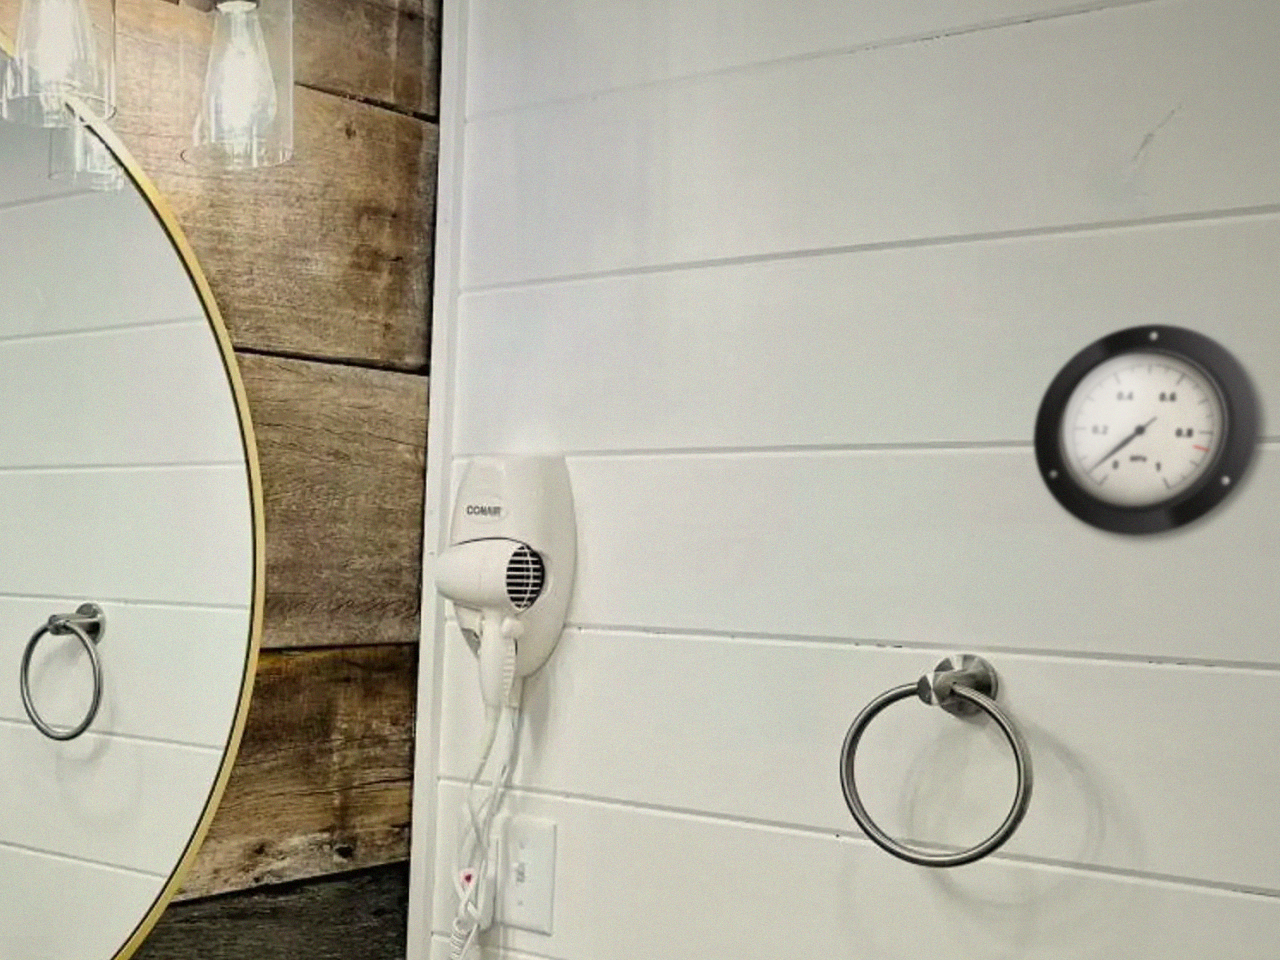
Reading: {"value": 0.05, "unit": "MPa"}
